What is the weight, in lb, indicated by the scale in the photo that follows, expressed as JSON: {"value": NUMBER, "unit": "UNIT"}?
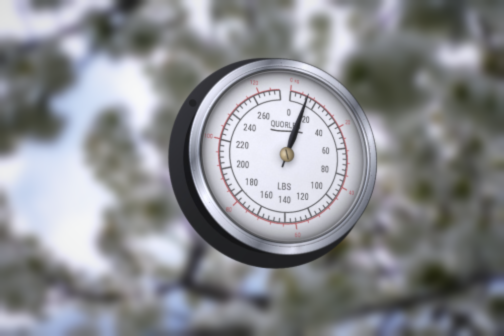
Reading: {"value": 12, "unit": "lb"}
